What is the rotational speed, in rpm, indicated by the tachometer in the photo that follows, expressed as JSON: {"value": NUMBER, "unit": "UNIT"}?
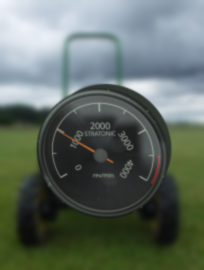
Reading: {"value": 1000, "unit": "rpm"}
